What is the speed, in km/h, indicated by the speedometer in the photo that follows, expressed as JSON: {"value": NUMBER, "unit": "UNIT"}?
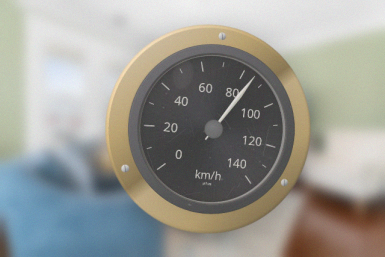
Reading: {"value": 85, "unit": "km/h"}
